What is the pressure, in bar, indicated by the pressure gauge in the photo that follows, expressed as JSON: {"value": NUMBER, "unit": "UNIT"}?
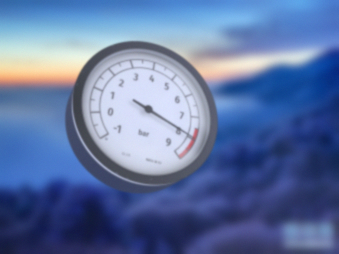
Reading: {"value": 8, "unit": "bar"}
